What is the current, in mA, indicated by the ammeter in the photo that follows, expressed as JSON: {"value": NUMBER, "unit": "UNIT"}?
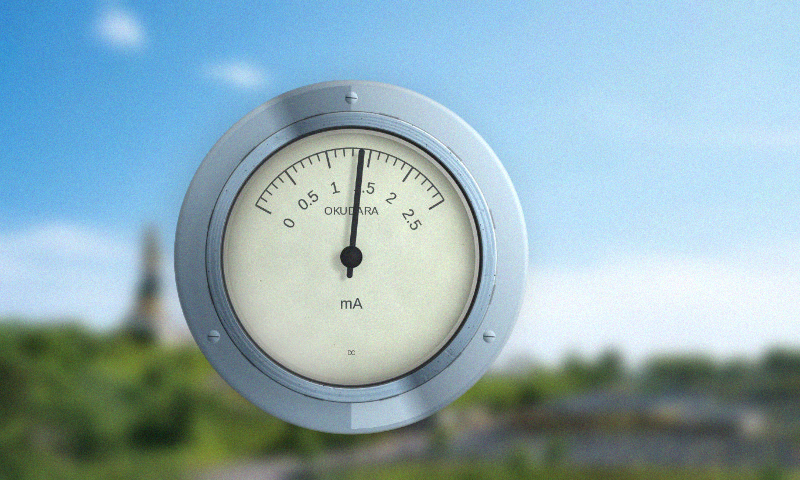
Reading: {"value": 1.4, "unit": "mA"}
